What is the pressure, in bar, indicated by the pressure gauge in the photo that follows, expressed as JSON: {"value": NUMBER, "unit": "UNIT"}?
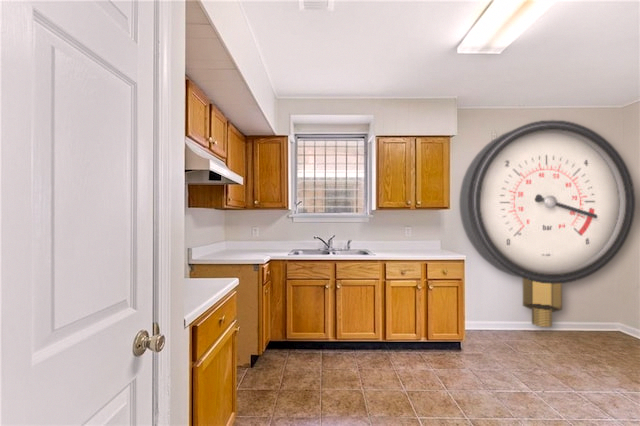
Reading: {"value": 5.4, "unit": "bar"}
